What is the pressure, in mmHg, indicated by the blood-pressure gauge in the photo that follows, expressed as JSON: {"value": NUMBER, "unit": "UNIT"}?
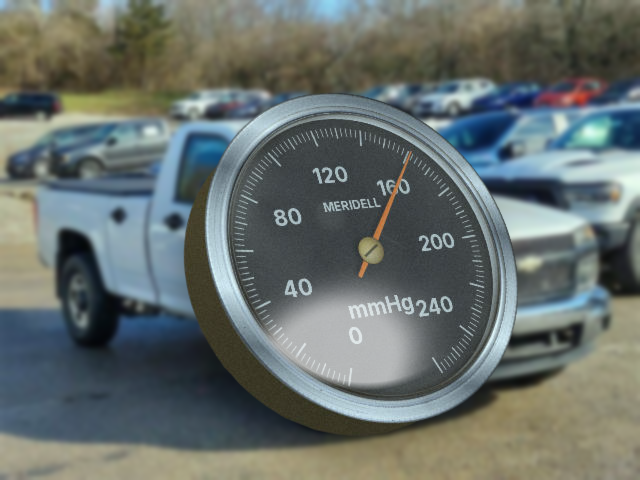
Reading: {"value": 160, "unit": "mmHg"}
